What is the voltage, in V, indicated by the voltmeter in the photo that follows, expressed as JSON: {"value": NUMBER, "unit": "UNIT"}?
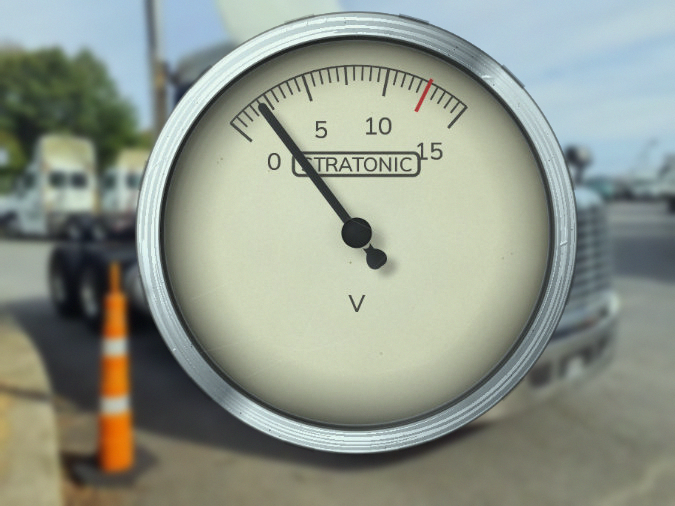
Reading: {"value": 2, "unit": "V"}
